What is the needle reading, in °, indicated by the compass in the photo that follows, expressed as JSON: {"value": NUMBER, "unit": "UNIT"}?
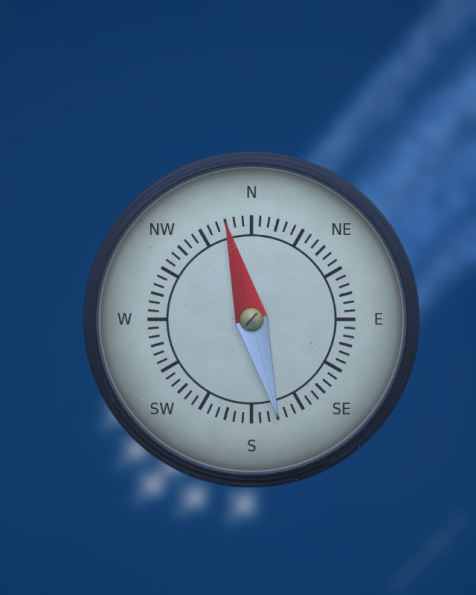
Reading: {"value": 345, "unit": "°"}
